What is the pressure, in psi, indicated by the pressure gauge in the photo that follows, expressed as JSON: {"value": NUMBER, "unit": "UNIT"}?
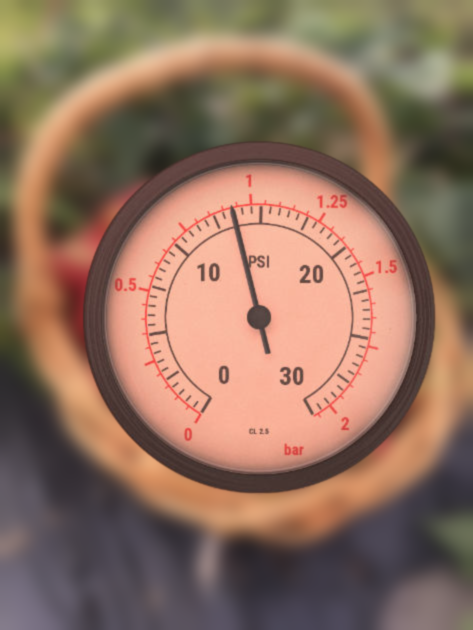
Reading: {"value": 13.5, "unit": "psi"}
